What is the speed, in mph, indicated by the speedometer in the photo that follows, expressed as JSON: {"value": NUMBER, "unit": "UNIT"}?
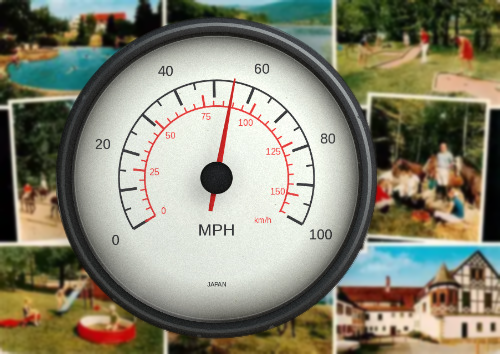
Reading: {"value": 55, "unit": "mph"}
